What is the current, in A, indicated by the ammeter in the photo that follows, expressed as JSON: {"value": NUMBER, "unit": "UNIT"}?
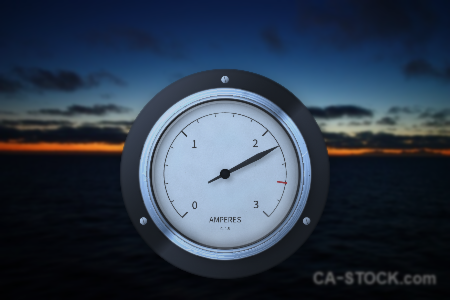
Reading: {"value": 2.2, "unit": "A"}
